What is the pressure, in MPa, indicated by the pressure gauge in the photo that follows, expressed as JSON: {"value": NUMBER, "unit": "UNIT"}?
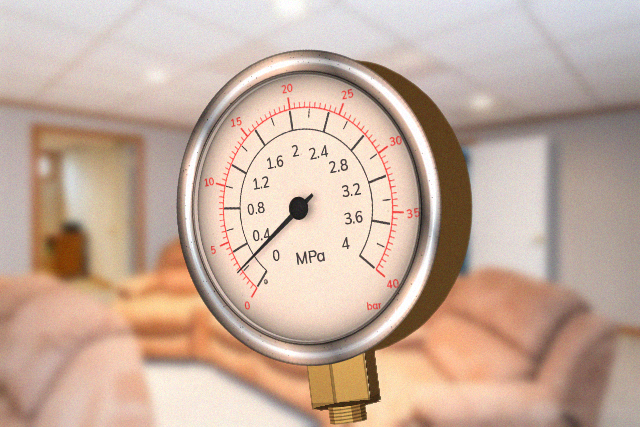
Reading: {"value": 0.2, "unit": "MPa"}
